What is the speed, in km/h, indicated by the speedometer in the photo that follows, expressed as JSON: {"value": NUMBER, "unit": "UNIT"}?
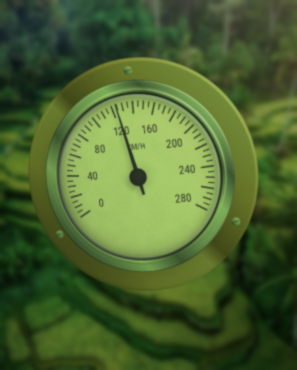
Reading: {"value": 125, "unit": "km/h"}
